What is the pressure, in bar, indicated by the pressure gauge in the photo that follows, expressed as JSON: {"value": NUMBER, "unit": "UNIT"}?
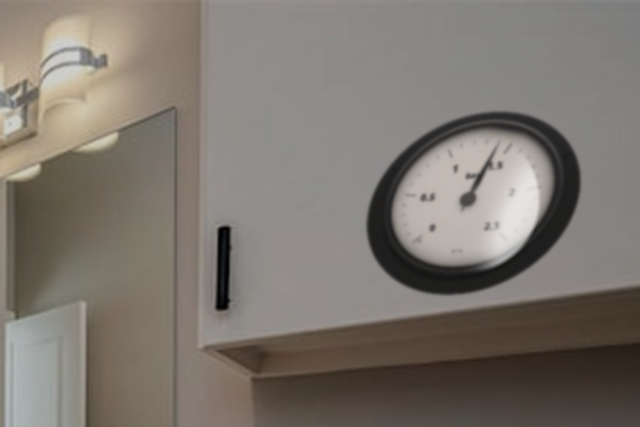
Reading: {"value": 1.4, "unit": "bar"}
